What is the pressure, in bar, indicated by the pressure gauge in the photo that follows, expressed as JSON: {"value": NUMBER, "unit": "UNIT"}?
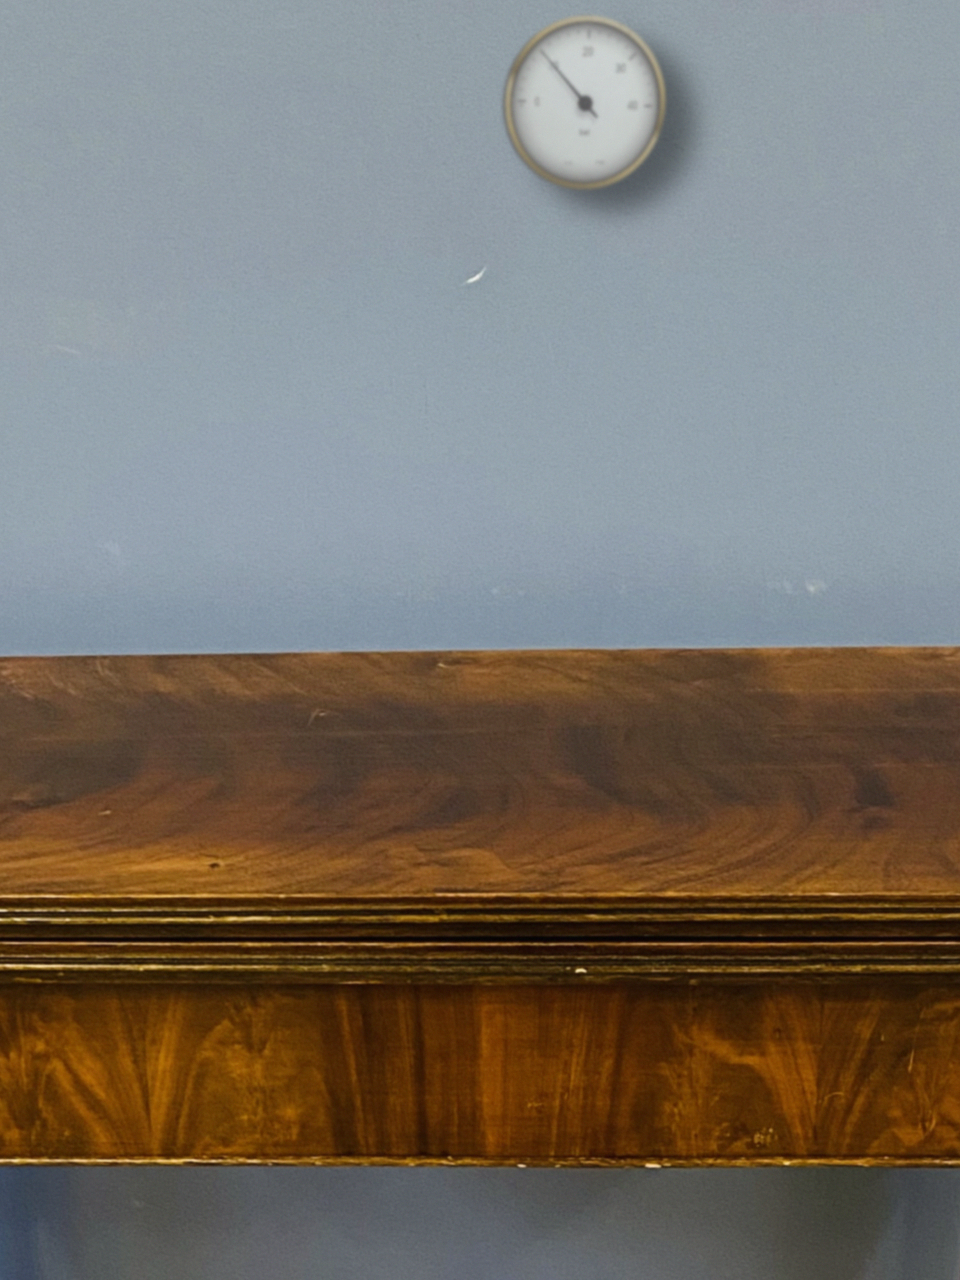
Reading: {"value": 10, "unit": "bar"}
